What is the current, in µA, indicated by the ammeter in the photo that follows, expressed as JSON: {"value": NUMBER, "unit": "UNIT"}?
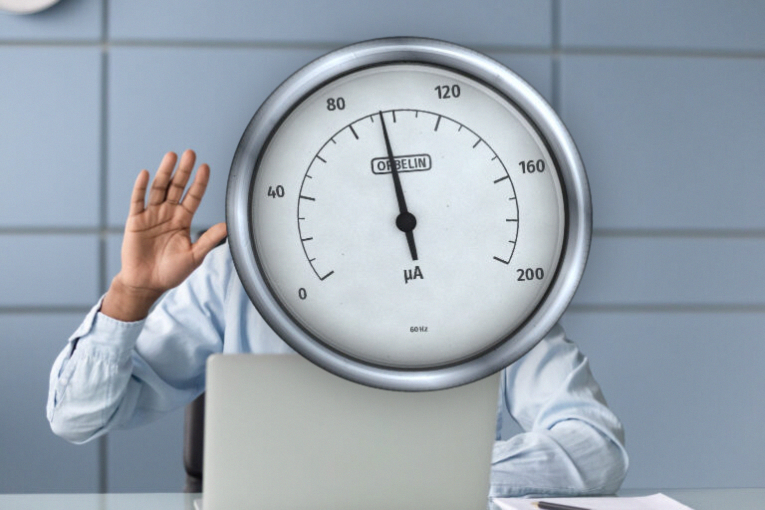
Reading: {"value": 95, "unit": "µA"}
